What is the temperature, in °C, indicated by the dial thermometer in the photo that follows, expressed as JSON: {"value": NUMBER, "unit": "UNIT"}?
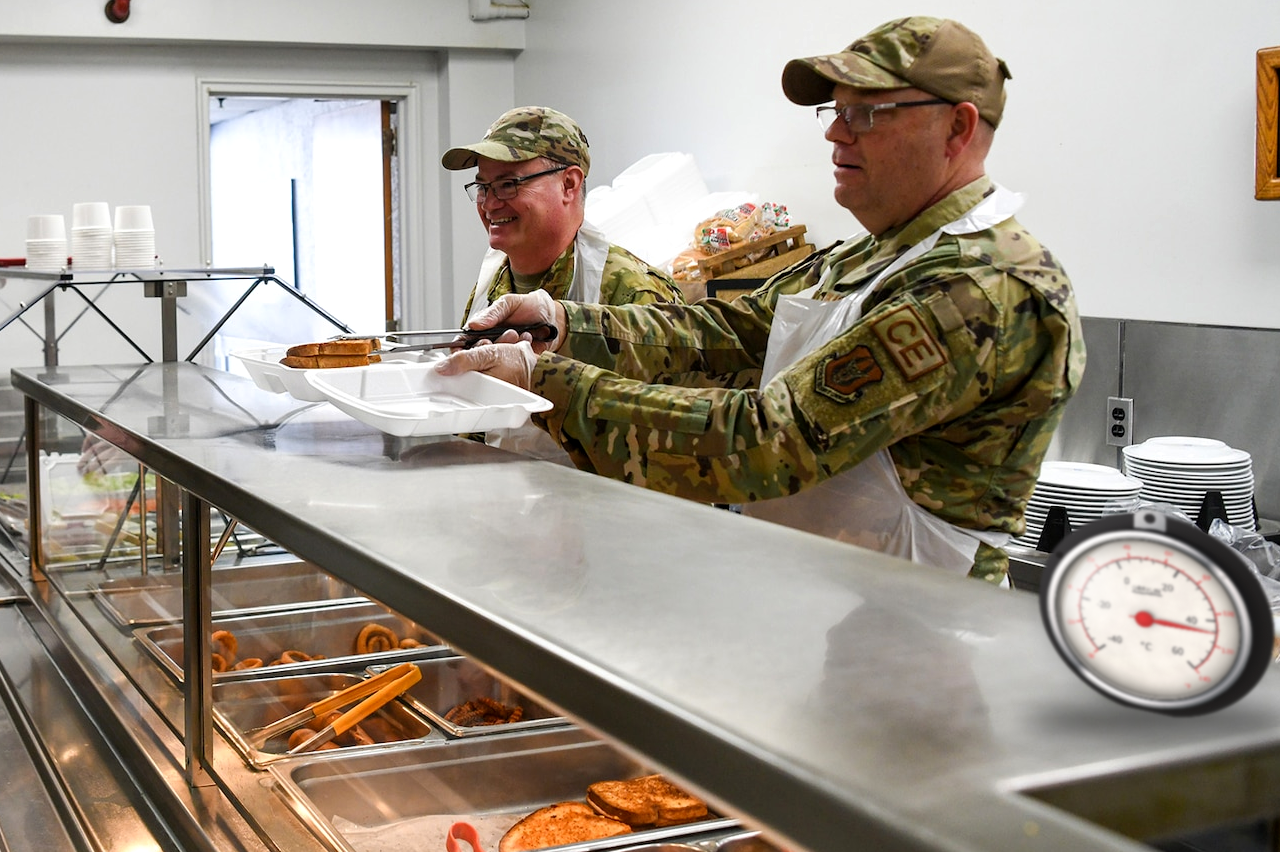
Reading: {"value": 44, "unit": "°C"}
